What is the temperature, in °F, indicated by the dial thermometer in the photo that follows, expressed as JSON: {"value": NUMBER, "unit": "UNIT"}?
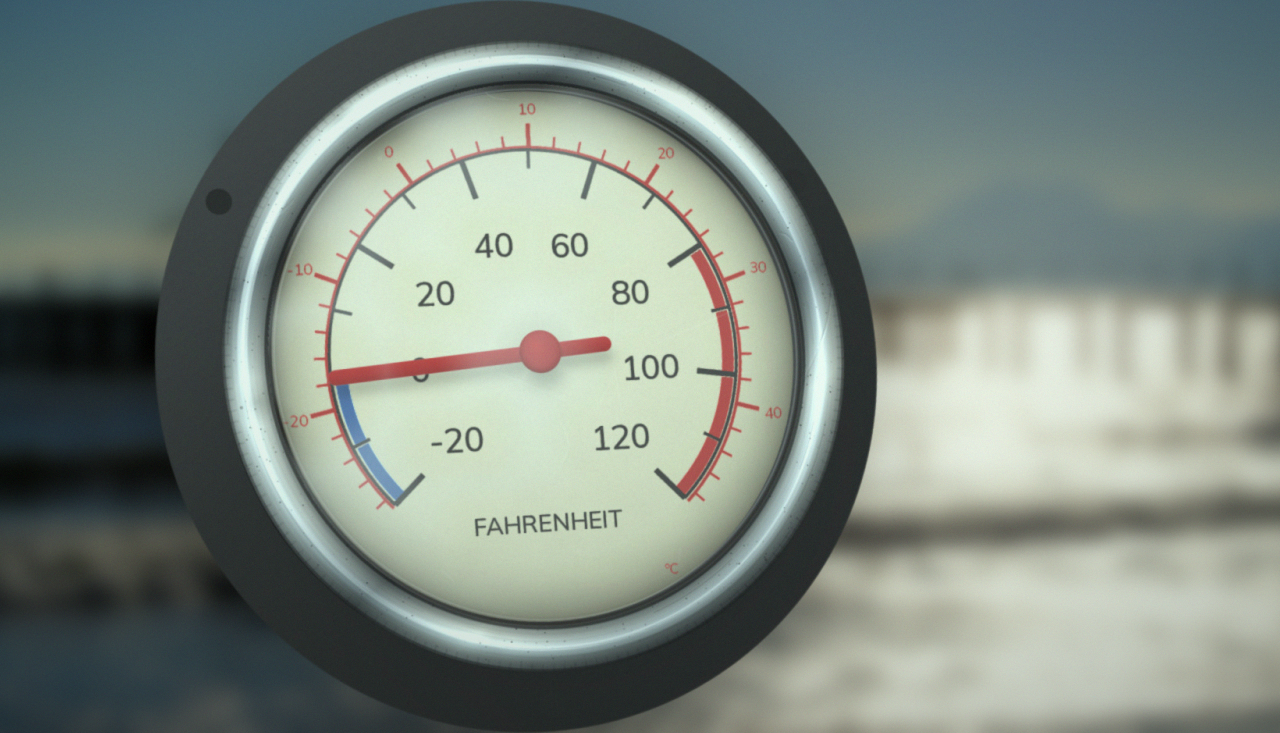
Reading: {"value": 0, "unit": "°F"}
